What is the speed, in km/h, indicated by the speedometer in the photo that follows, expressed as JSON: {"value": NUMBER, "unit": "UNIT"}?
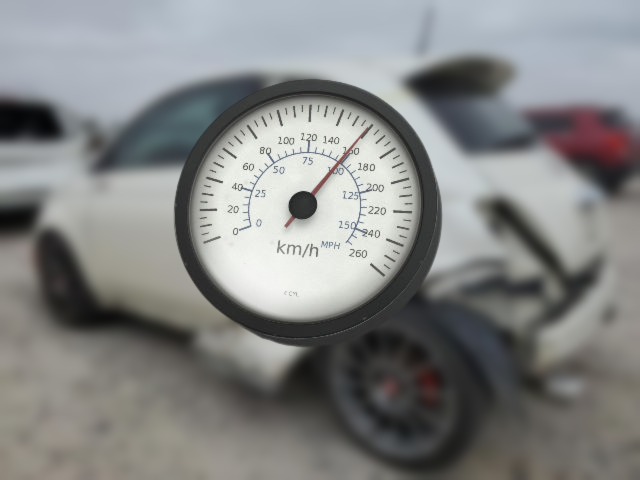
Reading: {"value": 160, "unit": "km/h"}
